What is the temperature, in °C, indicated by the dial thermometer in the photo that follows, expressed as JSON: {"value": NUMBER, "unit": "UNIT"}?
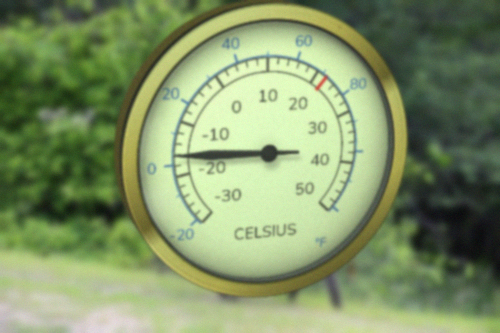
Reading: {"value": -16, "unit": "°C"}
